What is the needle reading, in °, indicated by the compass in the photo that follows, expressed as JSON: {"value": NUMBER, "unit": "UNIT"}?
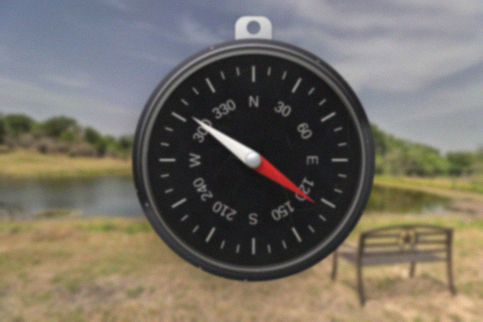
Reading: {"value": 125, "unit": "°"}
